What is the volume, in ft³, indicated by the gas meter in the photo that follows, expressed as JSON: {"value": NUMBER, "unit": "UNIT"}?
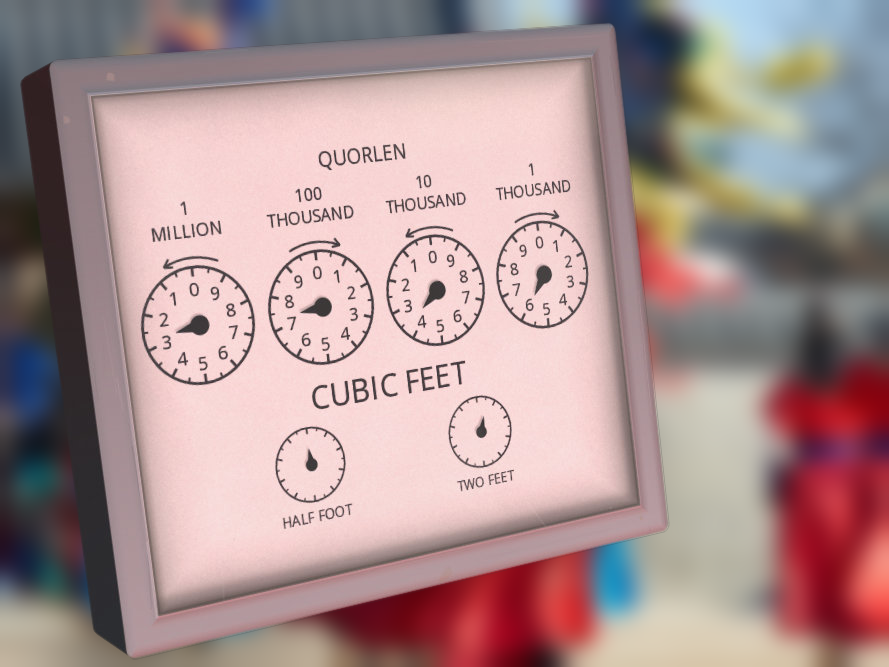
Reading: {"value": 273600, "unit": "ft³"}
